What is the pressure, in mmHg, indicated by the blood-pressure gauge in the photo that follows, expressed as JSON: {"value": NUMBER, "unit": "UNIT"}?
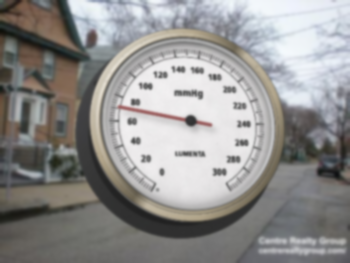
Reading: {"value": 70, "unit": "mmHg"}
